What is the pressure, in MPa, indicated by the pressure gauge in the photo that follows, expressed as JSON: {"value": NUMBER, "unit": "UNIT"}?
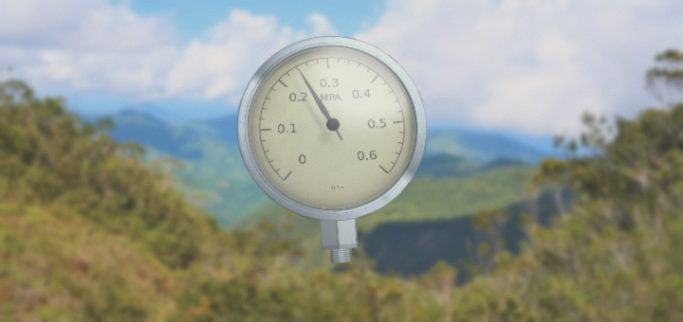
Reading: {"value": 0.24, "unit": "MPa"}
